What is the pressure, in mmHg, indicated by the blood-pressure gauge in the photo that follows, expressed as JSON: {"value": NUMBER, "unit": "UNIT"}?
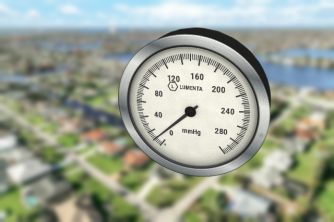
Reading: {"value": 10, "unit": "mmHg"}
